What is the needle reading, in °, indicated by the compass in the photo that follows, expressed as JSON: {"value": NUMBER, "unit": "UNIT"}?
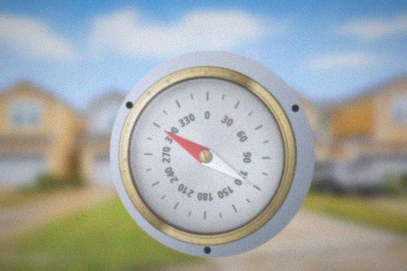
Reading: {"value": 300, "unit": "°"}
